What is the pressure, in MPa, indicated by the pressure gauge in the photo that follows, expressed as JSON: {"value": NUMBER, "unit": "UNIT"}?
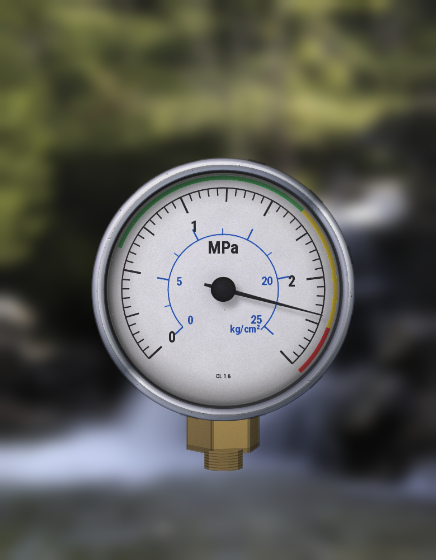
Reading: {"value": 2.2, "unit": "MPa"}
